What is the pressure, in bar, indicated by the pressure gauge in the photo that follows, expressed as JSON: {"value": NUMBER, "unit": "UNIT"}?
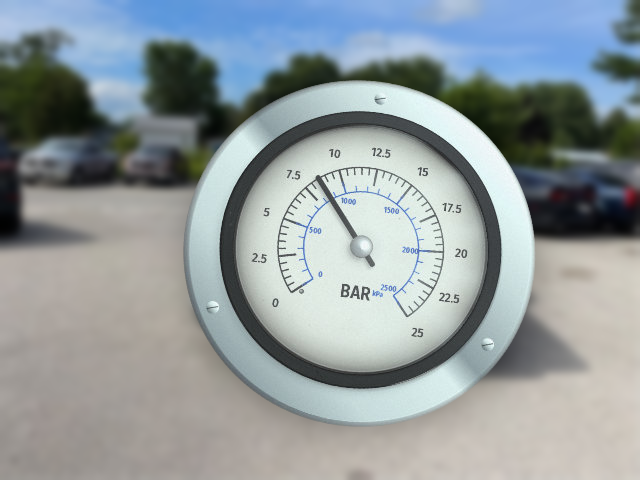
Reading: {"value": 8.5, "unit": "bar"}
